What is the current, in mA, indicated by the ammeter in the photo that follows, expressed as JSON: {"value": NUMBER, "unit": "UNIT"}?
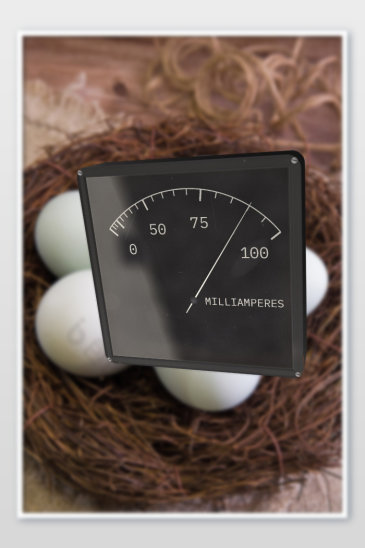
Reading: {"value": 90, "unit": "mA"}
